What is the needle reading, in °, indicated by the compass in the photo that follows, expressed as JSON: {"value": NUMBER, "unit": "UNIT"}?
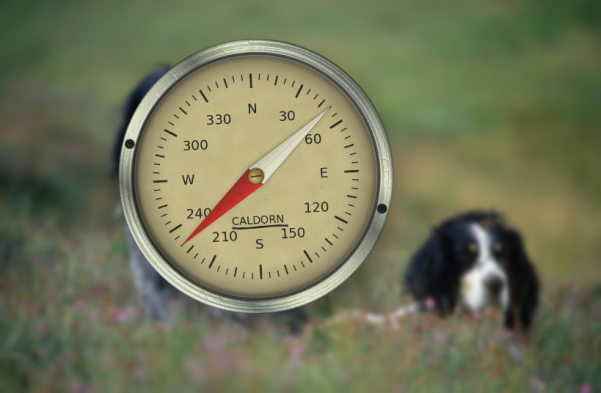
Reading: {"value": 230, "unit": "°"}
